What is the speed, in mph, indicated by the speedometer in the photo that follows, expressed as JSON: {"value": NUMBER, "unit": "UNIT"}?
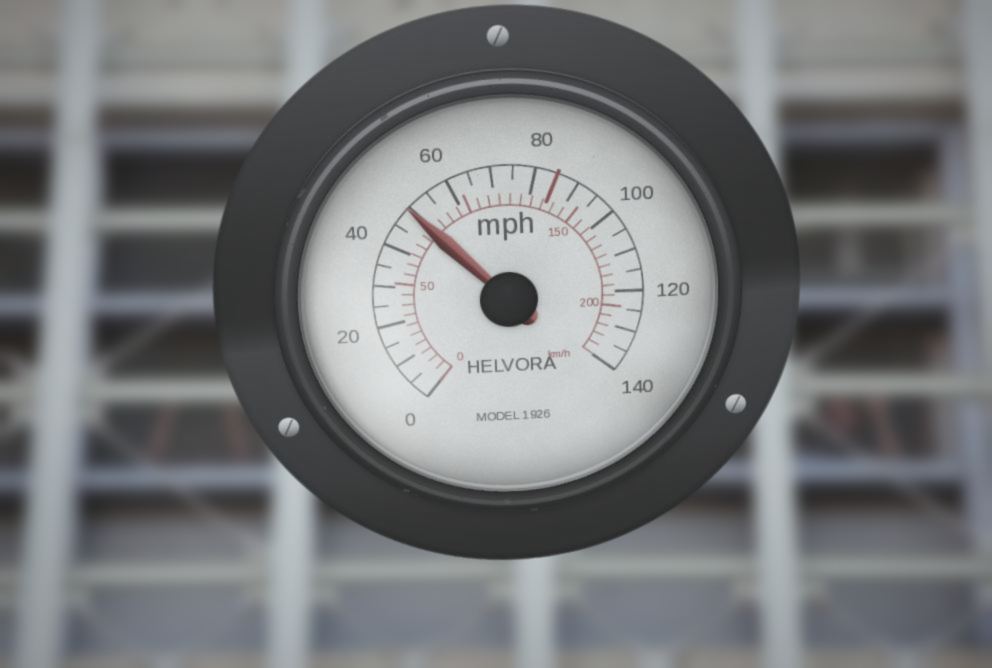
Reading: {"value": 50, "unit": "mph"}
